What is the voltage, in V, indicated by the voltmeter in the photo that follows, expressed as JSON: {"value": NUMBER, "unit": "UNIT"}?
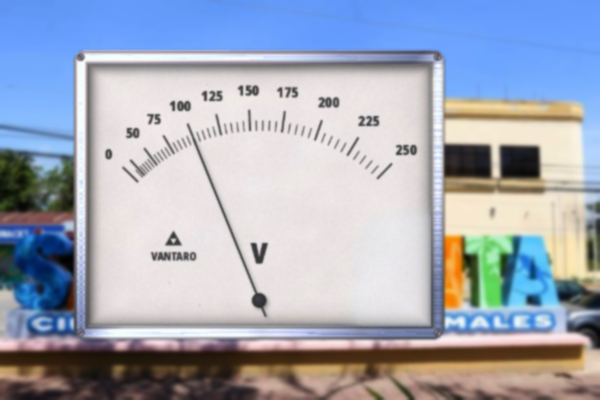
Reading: {"value": 100, "unit": "V"}
